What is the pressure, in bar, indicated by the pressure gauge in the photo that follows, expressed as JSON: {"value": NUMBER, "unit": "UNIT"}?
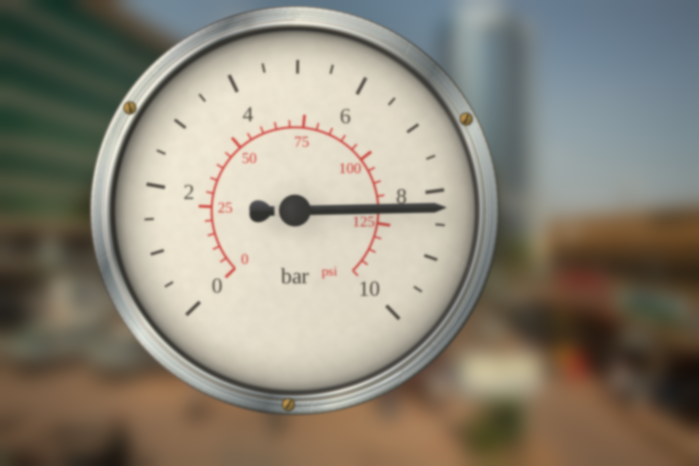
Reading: {"value": 8.25, "unit": "bar"}
